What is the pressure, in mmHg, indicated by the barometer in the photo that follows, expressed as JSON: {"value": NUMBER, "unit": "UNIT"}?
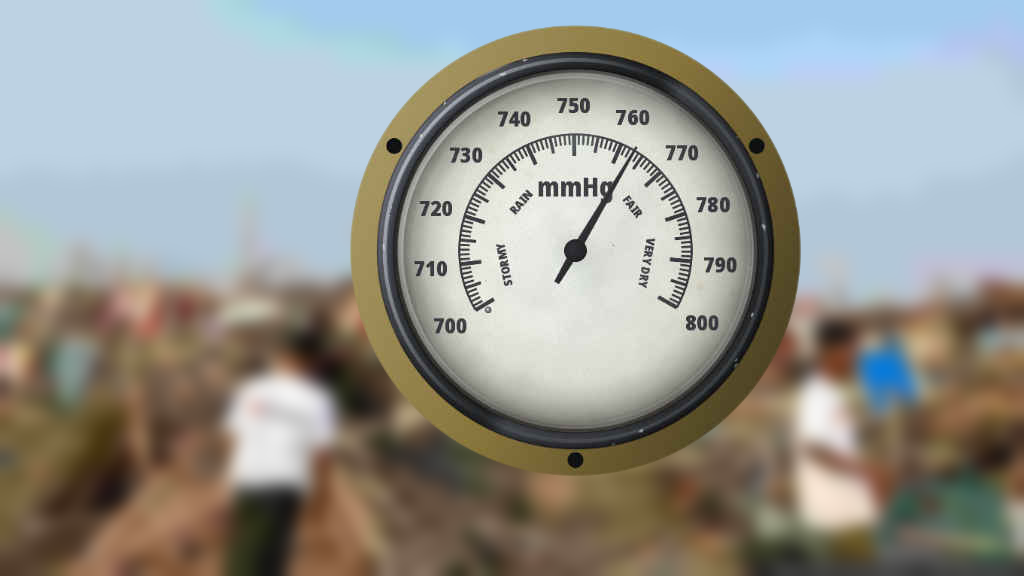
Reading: {"value": 763, "unit": "mmHg"}
